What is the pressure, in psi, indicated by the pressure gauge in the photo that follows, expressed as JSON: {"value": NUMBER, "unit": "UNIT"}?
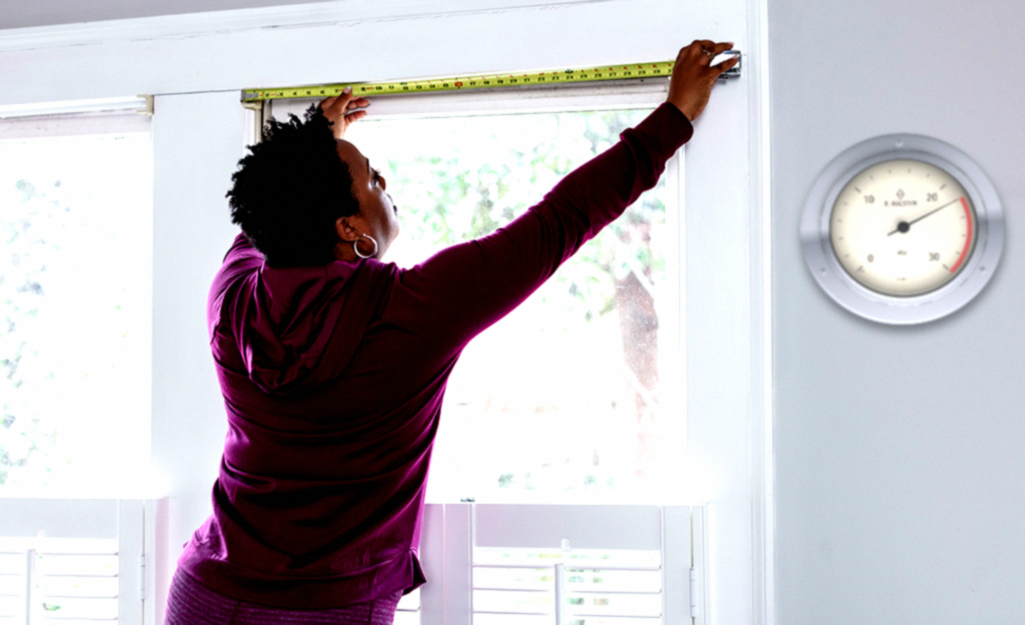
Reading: {"value": 22, "unit": "psi"}
